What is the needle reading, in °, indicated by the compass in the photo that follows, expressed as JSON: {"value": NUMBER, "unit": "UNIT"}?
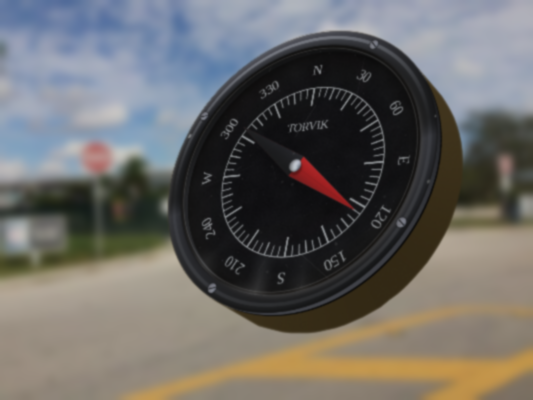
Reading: {"value": 125, "unit": "°"}
